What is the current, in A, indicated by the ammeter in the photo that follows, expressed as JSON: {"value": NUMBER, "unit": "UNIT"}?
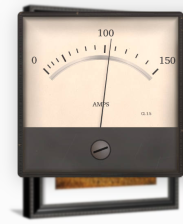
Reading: {"value": 105, "unit": "A"}
